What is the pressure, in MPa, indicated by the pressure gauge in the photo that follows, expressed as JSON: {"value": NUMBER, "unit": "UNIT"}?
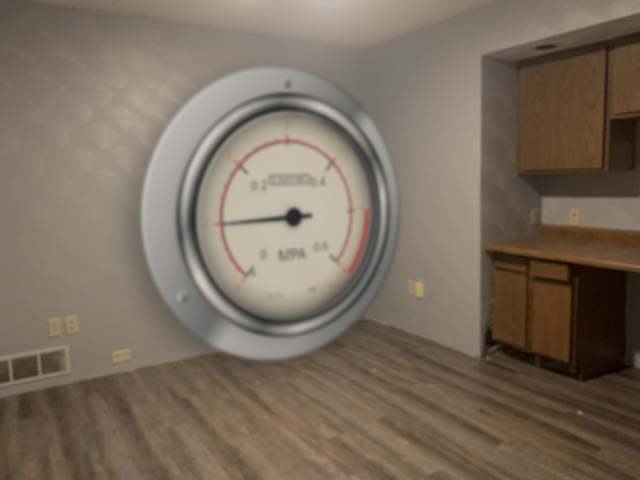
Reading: {"value": 0.1, "unit": "MPa"}
